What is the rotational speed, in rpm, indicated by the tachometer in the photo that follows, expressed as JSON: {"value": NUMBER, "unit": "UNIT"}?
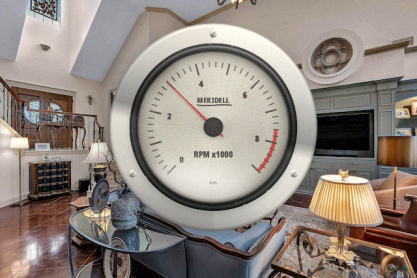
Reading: {"value": 3000, "unit": "rpm"}
